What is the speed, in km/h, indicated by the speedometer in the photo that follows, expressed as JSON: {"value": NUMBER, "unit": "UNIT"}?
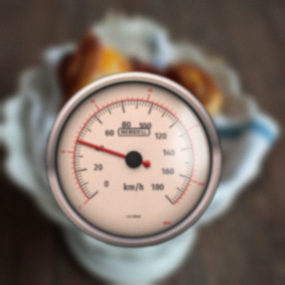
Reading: {"value": 40, "unit": "km/h"}
